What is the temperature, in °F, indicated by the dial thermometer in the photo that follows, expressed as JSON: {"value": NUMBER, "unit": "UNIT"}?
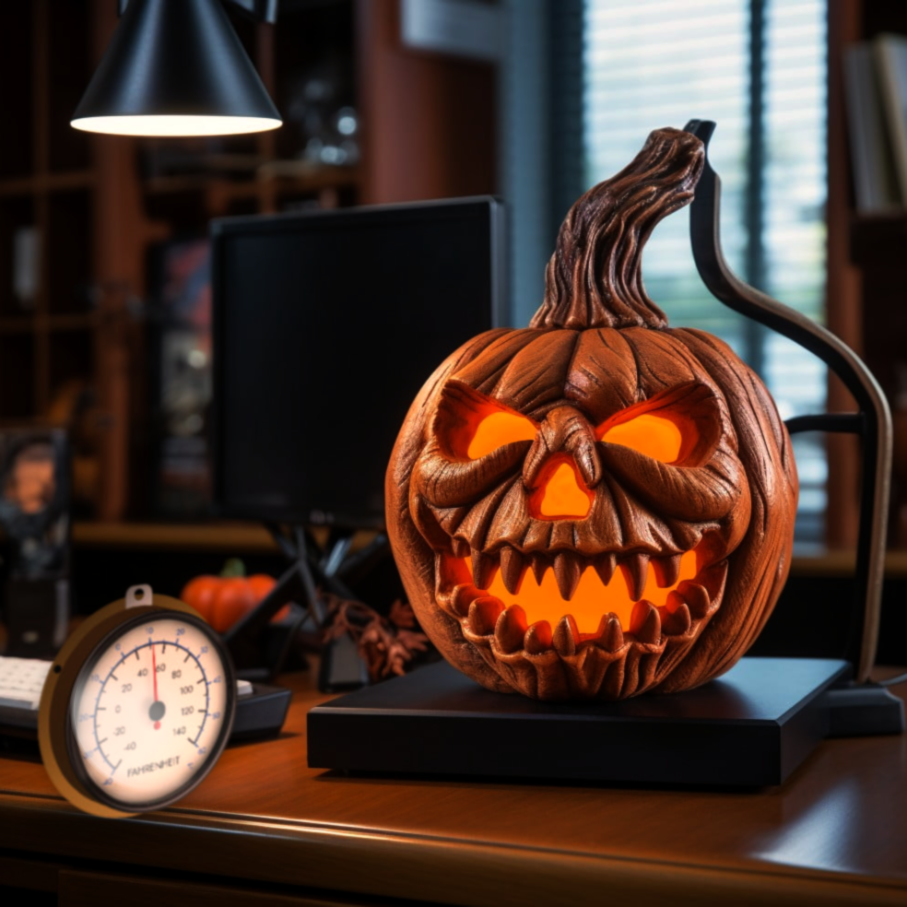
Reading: {"value": 50, "unit": "°F"}
